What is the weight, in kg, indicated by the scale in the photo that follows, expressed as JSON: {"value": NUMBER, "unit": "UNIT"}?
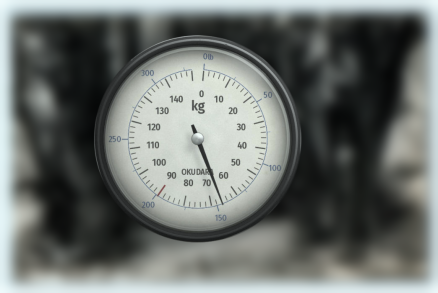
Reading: {"value": 66, "unit": "kg"}
